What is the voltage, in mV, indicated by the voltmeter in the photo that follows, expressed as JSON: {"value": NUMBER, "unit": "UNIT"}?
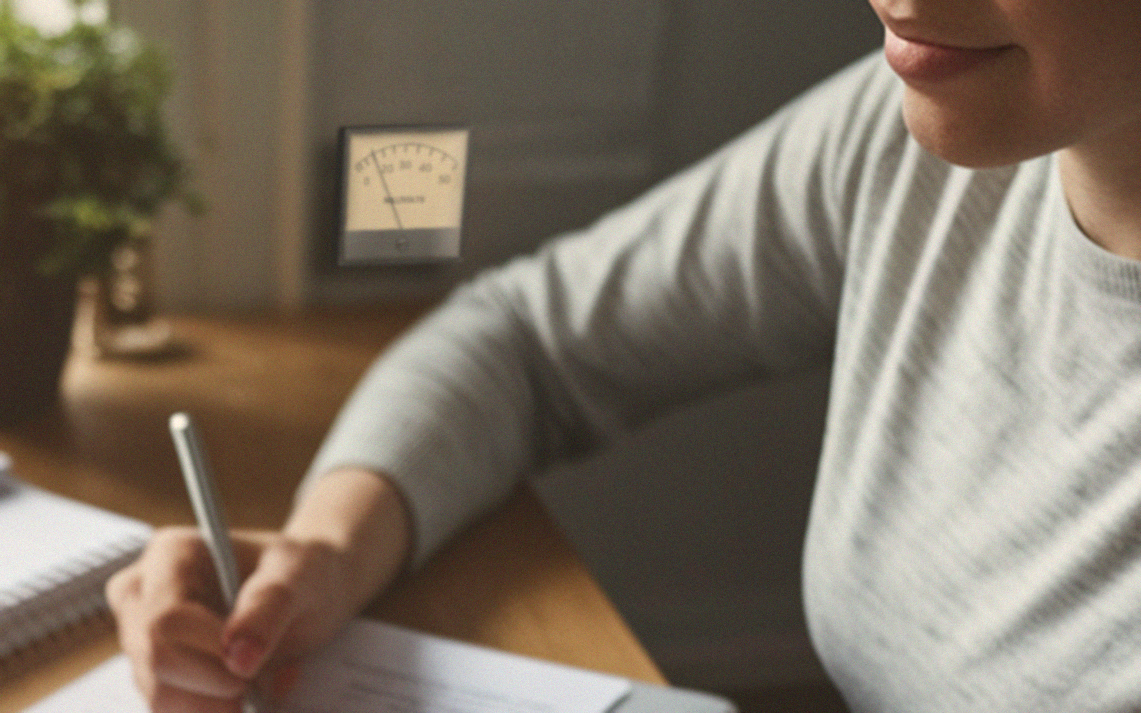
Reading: {"value": 15, "unit": "mV"}
